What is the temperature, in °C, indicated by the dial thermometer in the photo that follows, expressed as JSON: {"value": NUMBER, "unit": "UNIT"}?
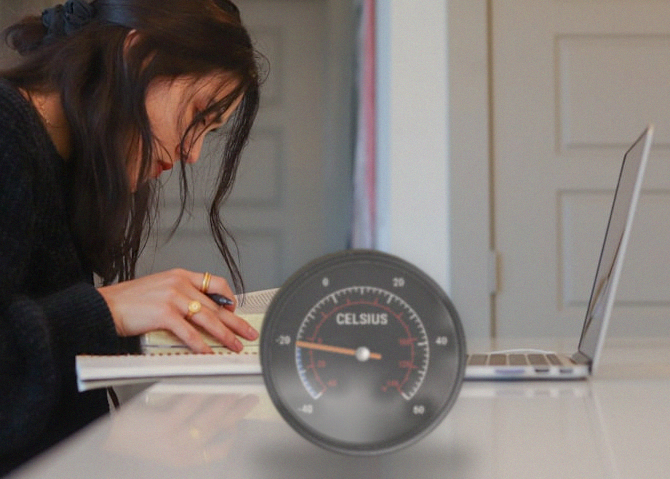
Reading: {"value": -20, "unit": "°C"}
